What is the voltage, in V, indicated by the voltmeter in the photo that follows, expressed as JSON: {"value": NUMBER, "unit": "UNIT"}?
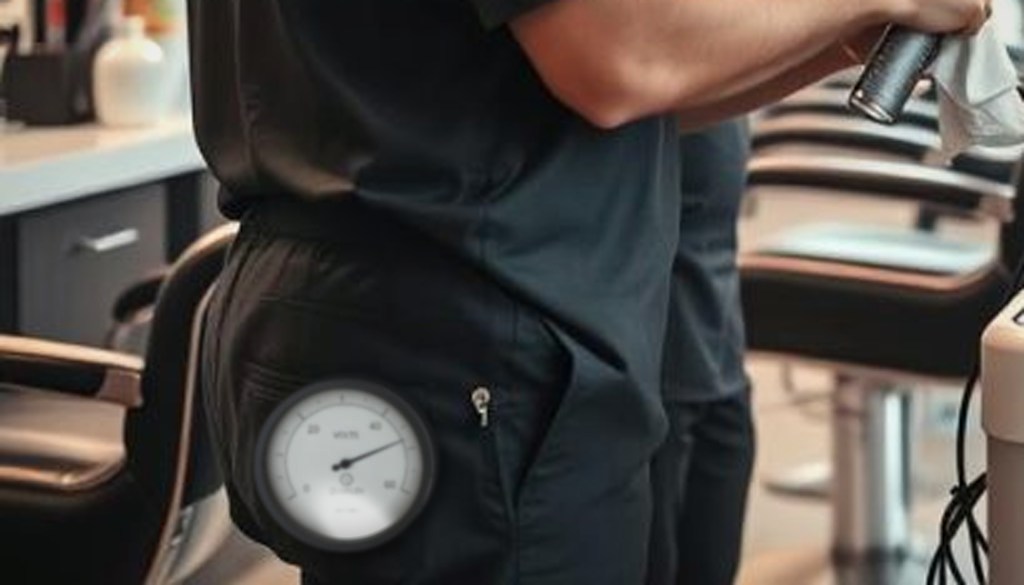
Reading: {"value": 47.5, "unit": "V"}
